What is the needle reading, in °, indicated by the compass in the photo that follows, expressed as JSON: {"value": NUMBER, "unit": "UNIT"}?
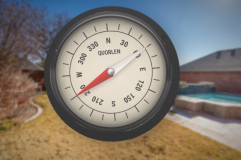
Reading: {"value": 240, "unit": "°"}
